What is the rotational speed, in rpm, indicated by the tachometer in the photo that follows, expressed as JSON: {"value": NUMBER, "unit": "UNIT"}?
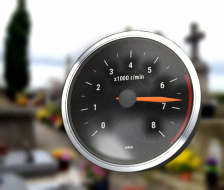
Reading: {"value": 6750, "unit": "rpm"}
